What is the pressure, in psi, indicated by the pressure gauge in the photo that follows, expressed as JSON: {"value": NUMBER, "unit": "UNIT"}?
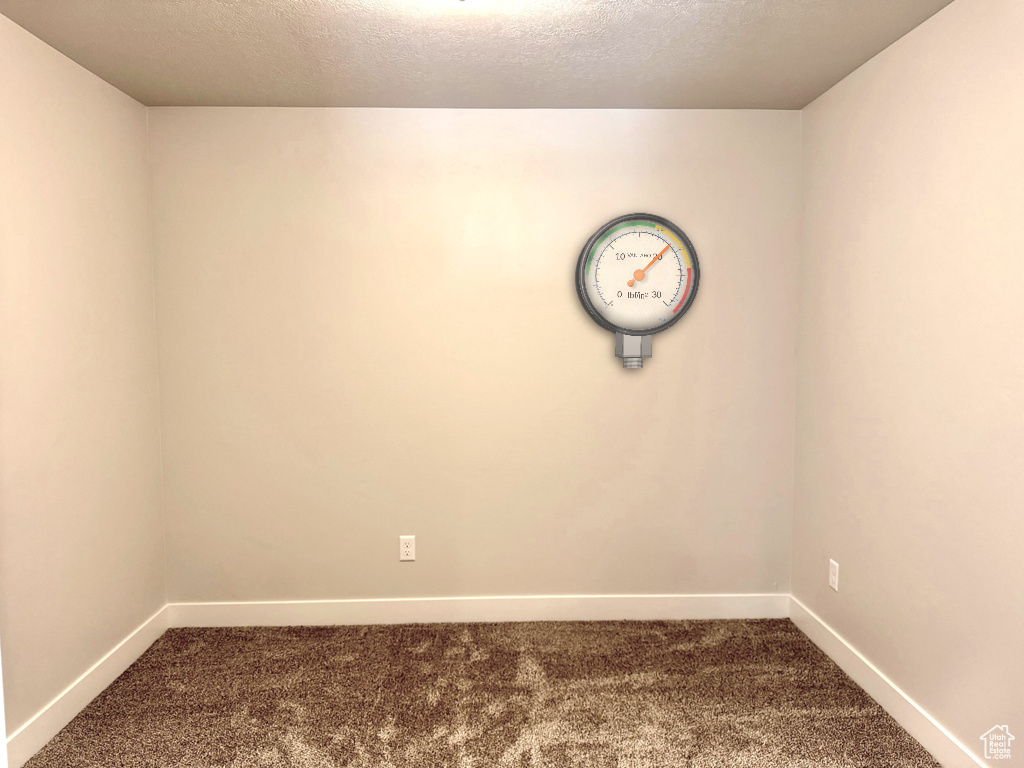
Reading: {"value": 20, "unit": "psi"}
